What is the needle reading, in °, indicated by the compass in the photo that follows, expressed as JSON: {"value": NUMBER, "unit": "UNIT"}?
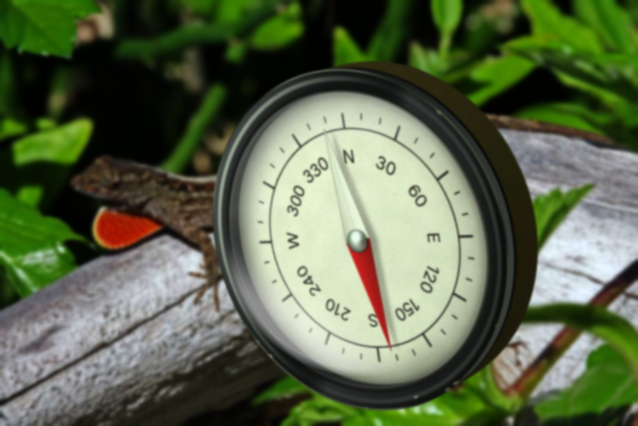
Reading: {"value": 170, "unit": "°"}
